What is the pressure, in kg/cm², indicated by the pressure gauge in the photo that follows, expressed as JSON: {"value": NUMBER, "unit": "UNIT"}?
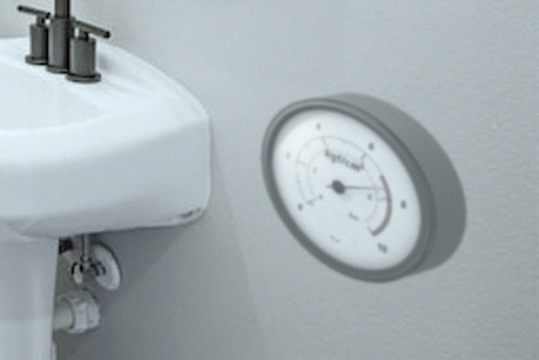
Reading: {"value": 7.5, "unit": "kg/cm²"}
